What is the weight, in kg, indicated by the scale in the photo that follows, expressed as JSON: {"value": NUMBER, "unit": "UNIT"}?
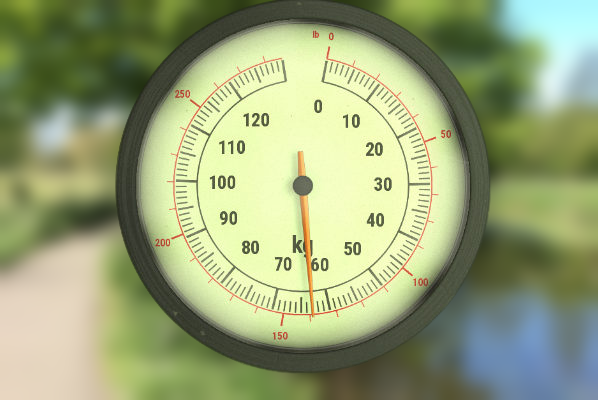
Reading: {"value": 63, "unit": "kg"}
